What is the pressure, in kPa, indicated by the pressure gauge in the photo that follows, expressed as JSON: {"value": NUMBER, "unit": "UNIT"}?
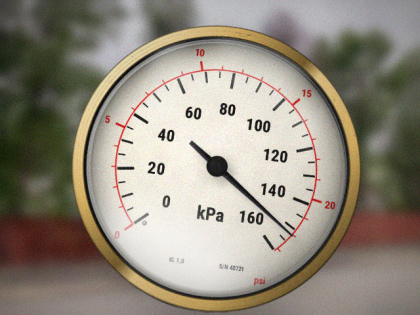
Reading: {"value": 152.5, "unit": "kPa"}
